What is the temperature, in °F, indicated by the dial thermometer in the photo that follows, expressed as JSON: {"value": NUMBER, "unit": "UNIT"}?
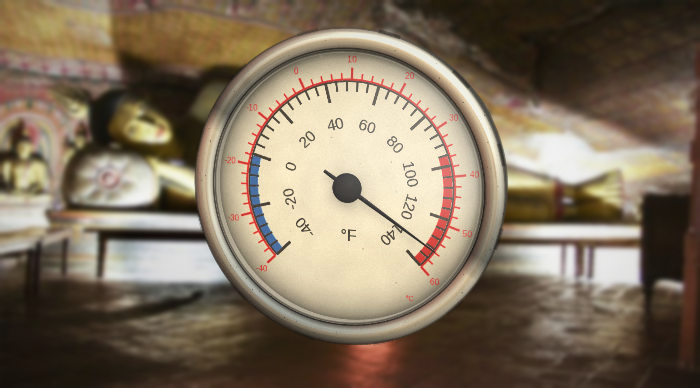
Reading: {"value": 132, "unit": "°F"}
